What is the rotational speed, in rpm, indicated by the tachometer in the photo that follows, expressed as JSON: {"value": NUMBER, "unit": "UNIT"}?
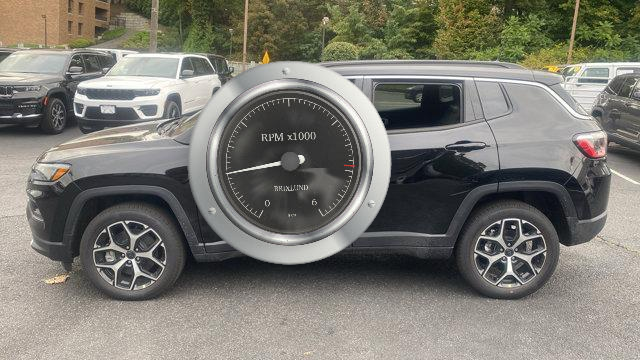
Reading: {"value": 1000, "unit": "rpm"}
